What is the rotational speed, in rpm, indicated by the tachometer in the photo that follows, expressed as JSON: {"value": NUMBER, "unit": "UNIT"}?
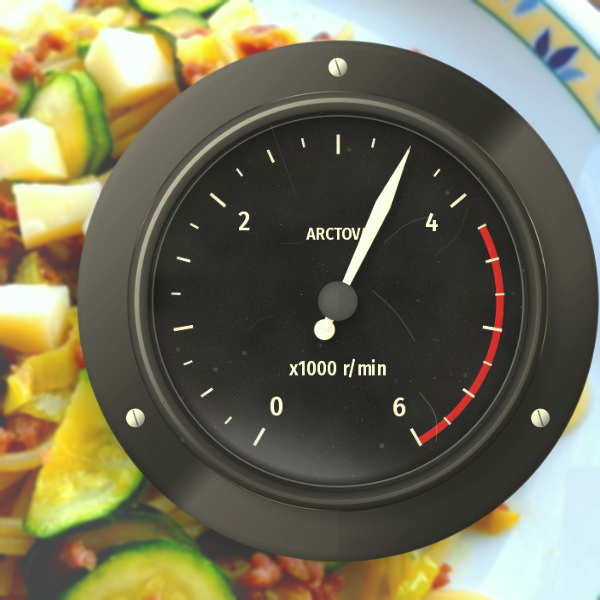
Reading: {"value": 3500, "unit": "rpm"}
